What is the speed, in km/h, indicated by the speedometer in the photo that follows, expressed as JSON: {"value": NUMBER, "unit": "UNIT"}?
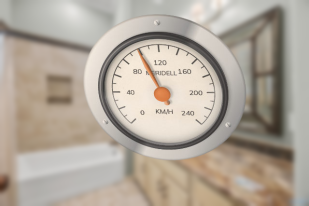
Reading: {"value": 100, "unit": "km/h"}
